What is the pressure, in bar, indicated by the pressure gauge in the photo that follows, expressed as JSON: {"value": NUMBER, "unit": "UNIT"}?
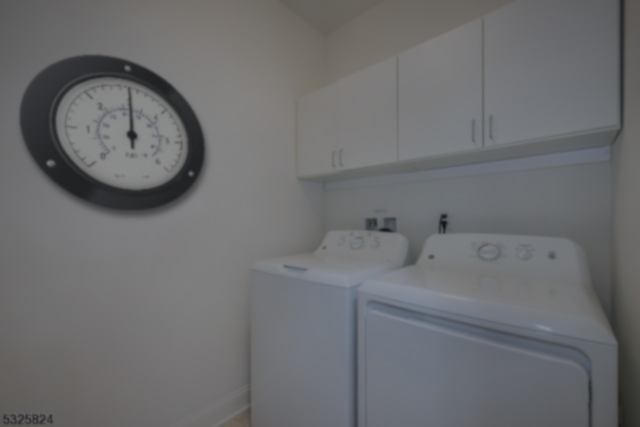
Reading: {"value": 3, "unit": "bar"}
